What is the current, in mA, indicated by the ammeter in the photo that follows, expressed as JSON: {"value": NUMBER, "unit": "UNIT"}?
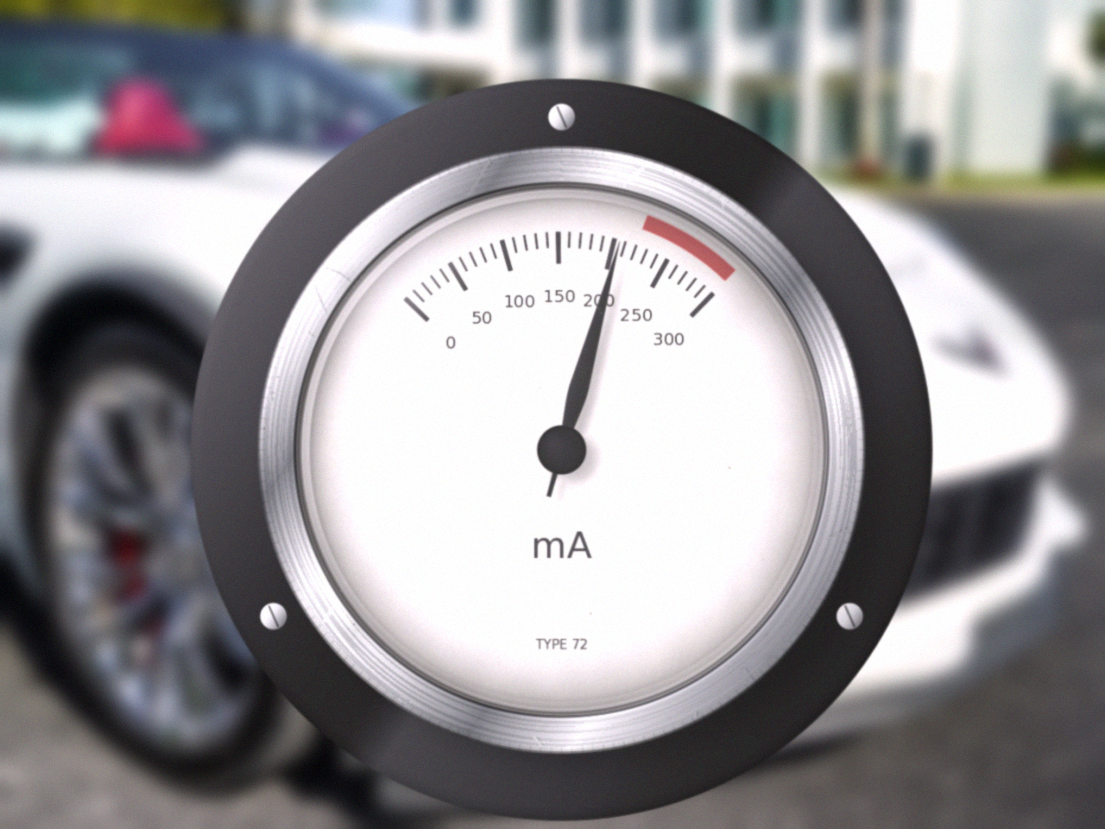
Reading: {"value": 205, "unit": "mA"}
